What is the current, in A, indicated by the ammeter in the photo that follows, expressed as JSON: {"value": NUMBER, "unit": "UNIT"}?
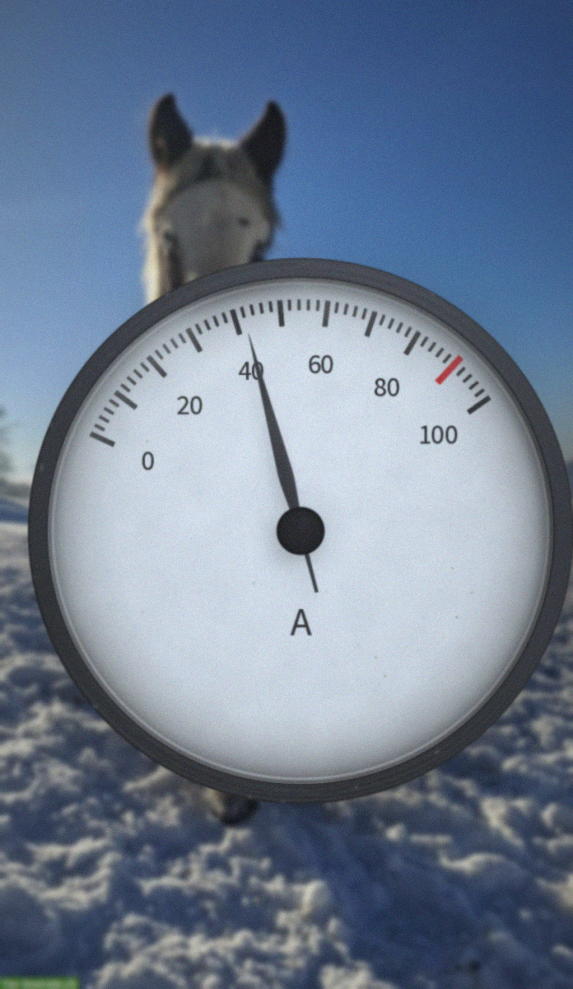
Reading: {"value": 42, "unit": "A"}
